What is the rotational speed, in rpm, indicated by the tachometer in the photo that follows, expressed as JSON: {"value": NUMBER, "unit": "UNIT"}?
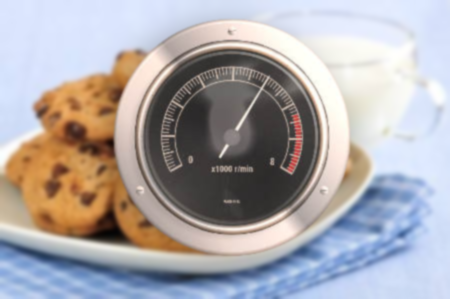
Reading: {"value": 5000, "unit": "rpm"}
